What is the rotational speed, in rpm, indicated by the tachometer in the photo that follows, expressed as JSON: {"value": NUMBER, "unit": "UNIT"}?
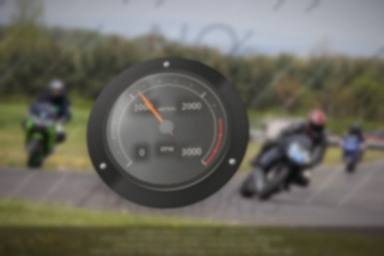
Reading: {"value": 1100, "unit": "rpm"}
